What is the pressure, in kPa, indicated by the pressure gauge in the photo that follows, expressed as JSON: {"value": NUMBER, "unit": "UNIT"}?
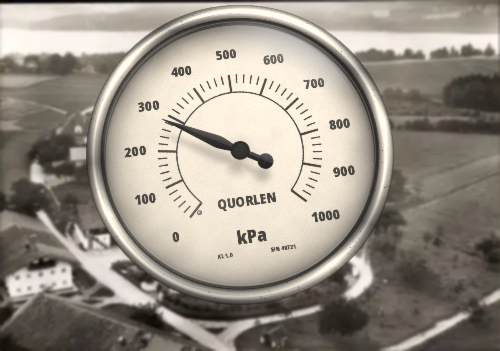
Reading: {"value": 280, "unit": "kPa"}
